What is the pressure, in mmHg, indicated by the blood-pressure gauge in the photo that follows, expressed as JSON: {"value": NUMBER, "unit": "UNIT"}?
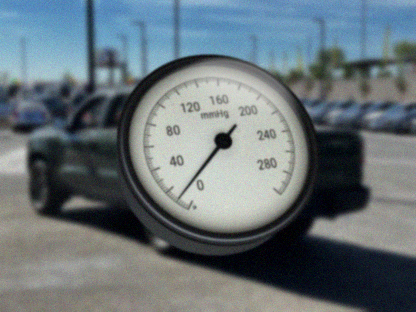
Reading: {"value": 10, "unit": "mmHg"}
